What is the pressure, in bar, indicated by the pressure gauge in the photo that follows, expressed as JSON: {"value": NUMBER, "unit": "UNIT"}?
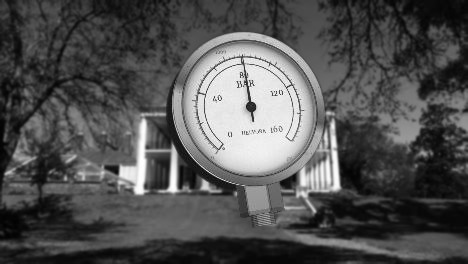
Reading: {"value": 80, "unit": "bar"}
